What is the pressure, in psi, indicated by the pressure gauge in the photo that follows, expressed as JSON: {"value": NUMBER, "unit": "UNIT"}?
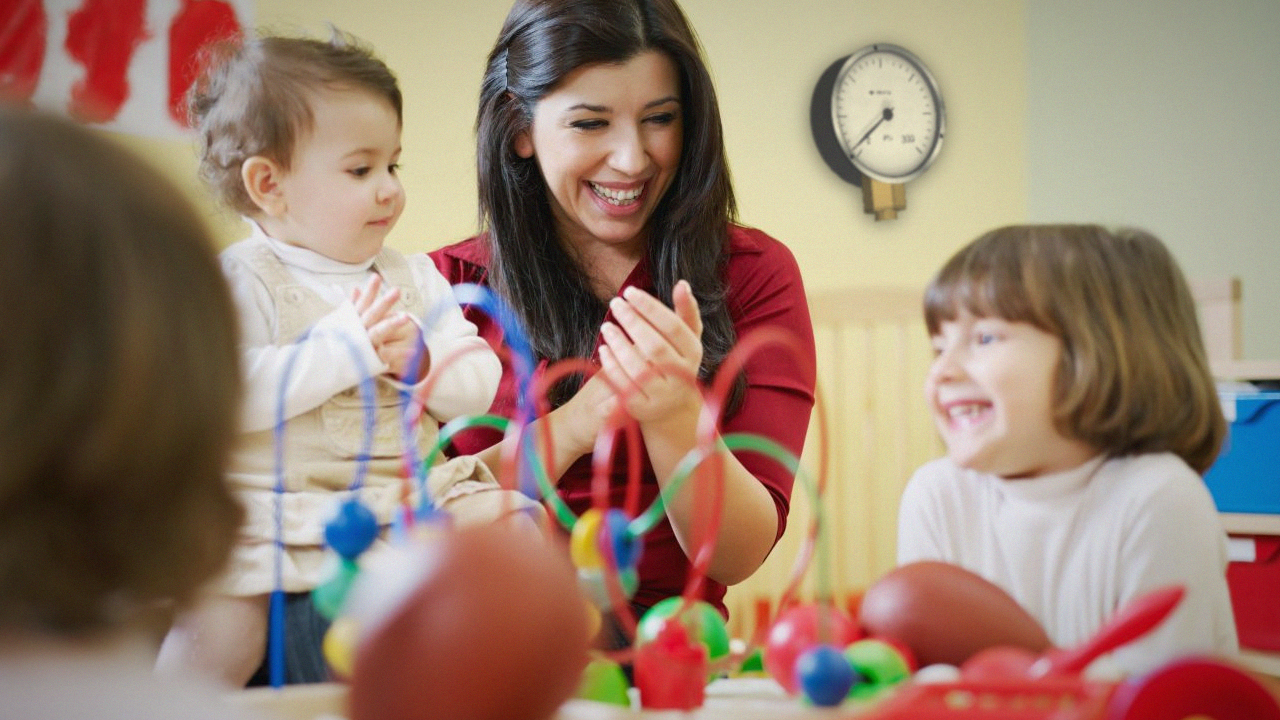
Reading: {"value": 10, "unit": "psi"}
